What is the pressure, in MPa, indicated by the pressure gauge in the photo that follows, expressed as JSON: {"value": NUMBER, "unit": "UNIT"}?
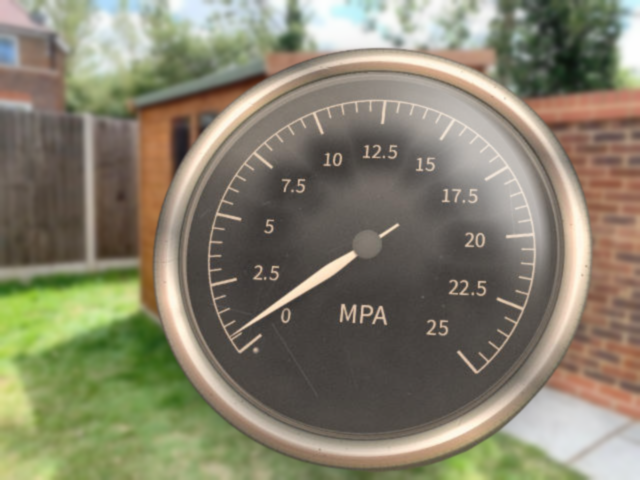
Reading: {"value": 0.5, "unit": "MPa"}
